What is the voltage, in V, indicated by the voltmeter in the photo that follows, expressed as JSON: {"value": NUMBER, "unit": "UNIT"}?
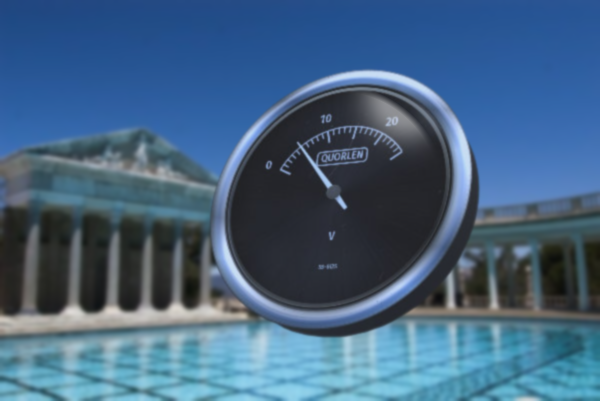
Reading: {"value": 5, "unit": "V"}
